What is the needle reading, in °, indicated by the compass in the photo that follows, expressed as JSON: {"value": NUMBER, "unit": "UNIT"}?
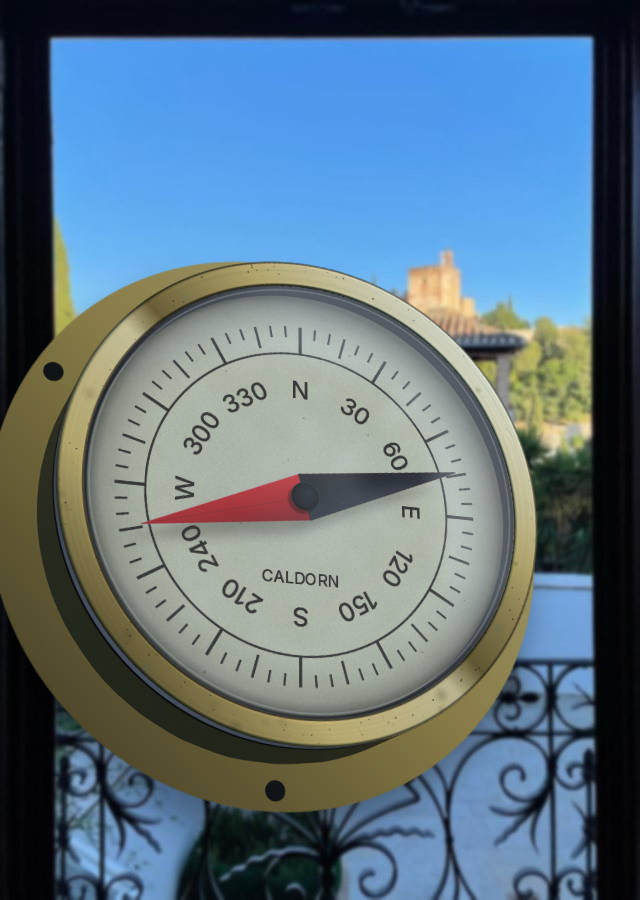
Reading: {"value": 255, "unit": "°"}
